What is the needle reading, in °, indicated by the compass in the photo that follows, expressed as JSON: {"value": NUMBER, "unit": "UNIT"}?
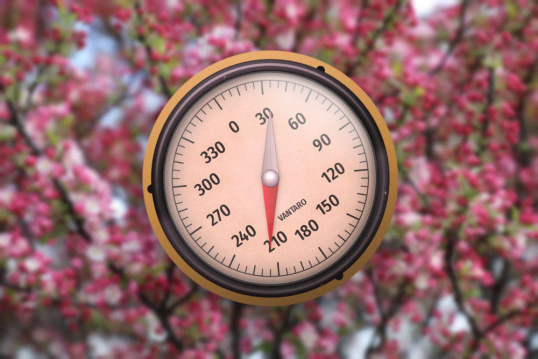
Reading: {"value": 215, "unit": "°"}
